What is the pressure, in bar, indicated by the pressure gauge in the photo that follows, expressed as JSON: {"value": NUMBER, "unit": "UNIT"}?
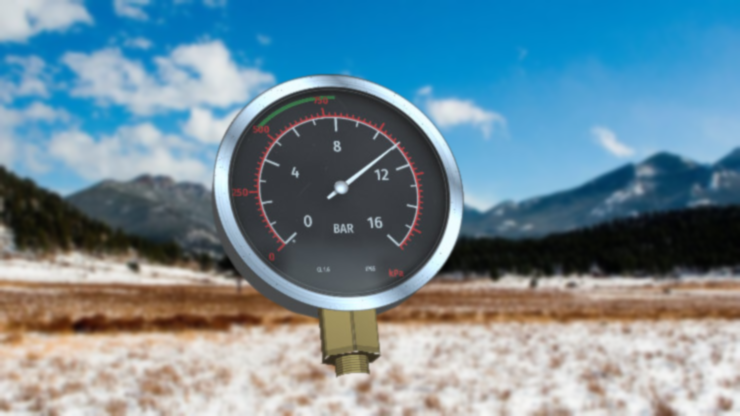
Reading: {"value": 11, "unit": "bar"}
